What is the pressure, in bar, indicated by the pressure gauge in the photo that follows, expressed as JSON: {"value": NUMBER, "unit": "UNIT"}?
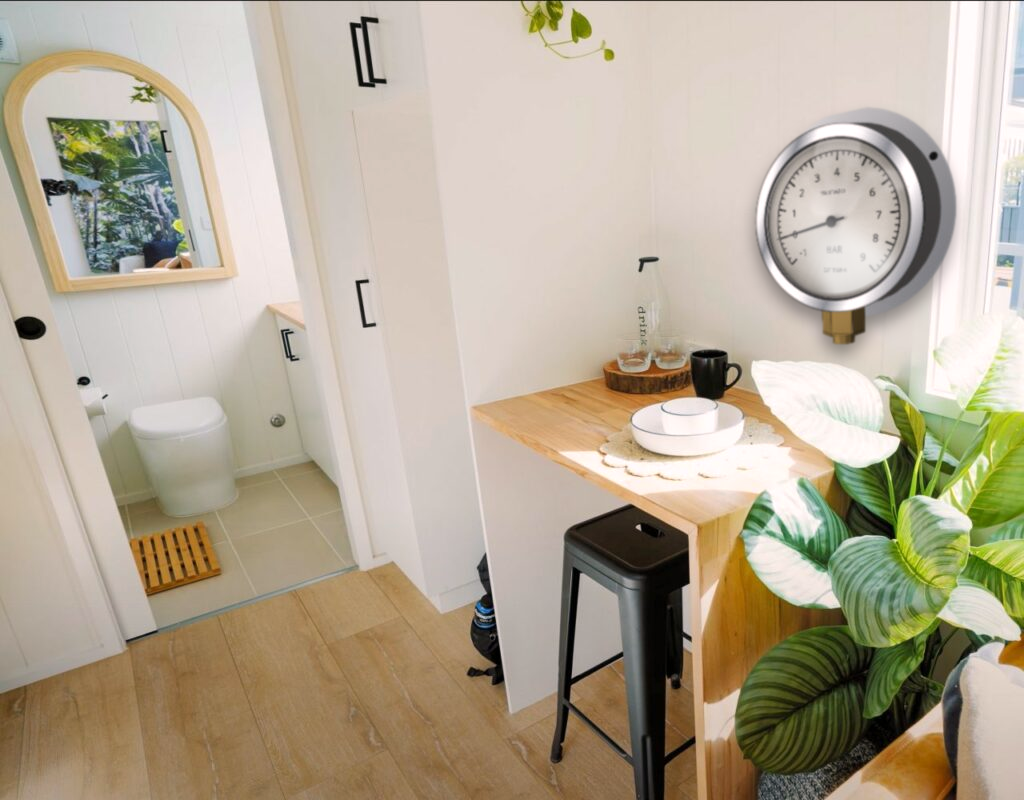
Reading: {"value": 0, "unit": "bar"}
